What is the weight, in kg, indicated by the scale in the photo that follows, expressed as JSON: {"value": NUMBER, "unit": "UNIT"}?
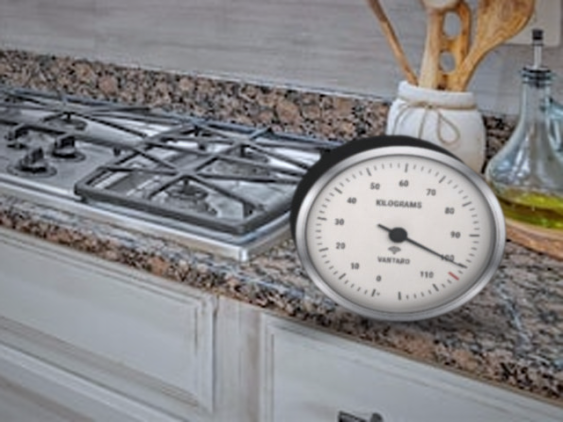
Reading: {"value": 100, "unit": "kg"}
